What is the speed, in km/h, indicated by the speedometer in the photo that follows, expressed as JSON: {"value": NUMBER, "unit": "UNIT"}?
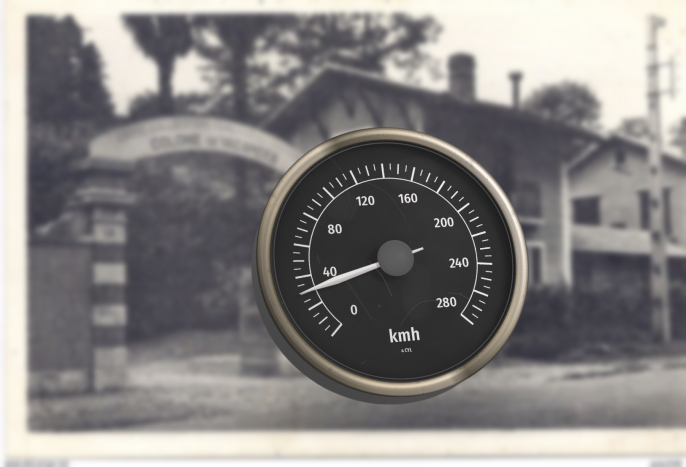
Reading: {"value": 30, "unit": "km/h"}
